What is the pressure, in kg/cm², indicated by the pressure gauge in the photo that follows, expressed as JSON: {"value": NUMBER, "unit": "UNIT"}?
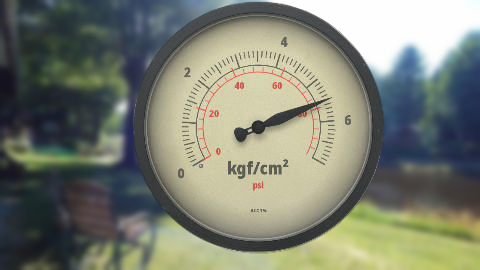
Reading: {"value": 5.5, "unit": "kg/cm²"}
